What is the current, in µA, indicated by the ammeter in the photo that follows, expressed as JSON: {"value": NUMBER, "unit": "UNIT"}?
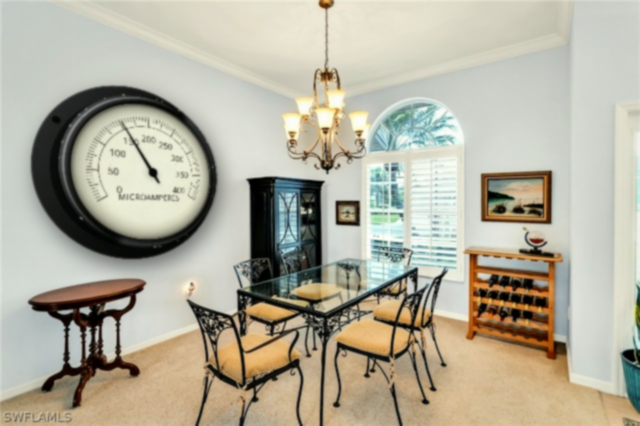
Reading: {"value": 150, "unit": "µA"}
